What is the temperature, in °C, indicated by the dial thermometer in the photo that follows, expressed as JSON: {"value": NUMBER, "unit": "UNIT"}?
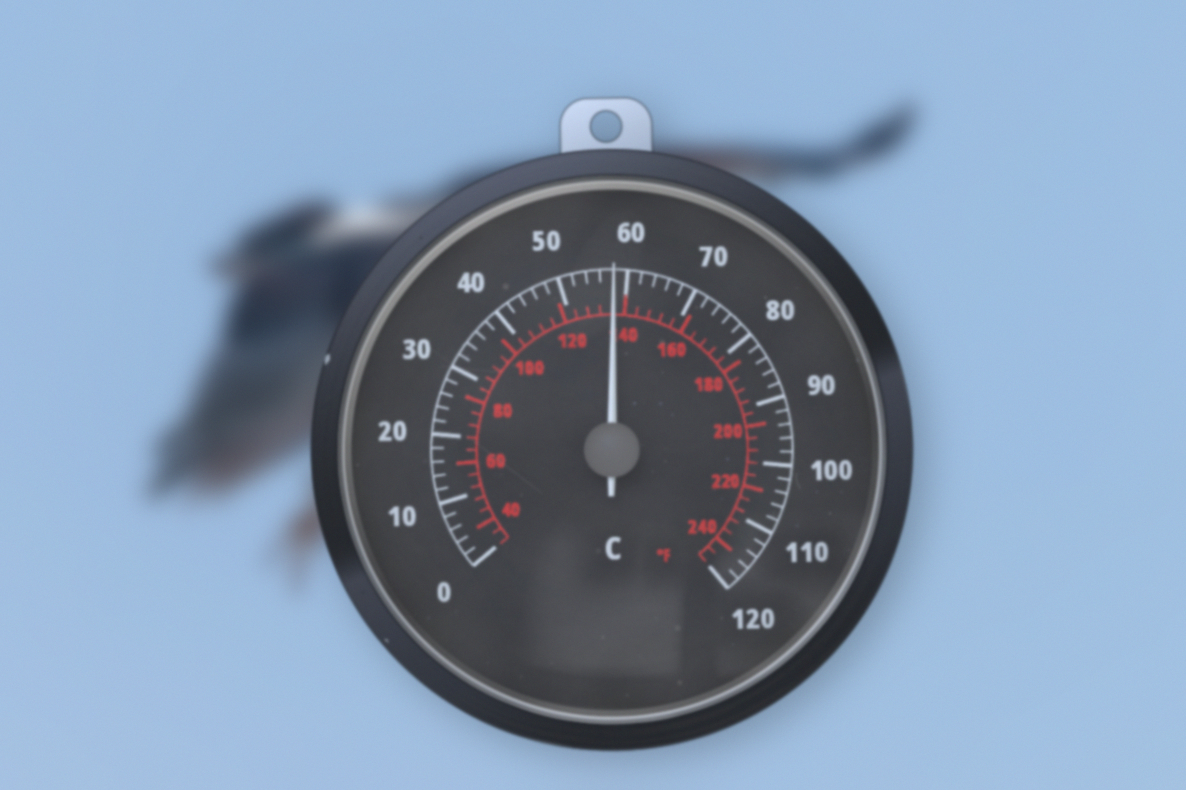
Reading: {"value": 58, "unit": "°C"}
